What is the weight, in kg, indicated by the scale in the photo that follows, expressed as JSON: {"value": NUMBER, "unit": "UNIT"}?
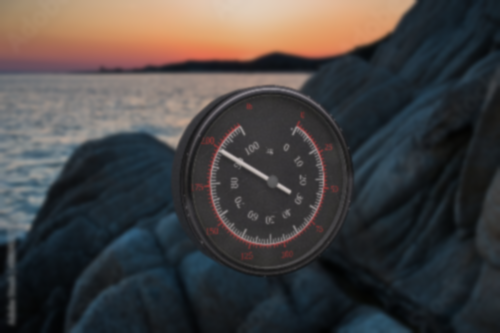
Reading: {"value": 90, "unit": "kg"}
